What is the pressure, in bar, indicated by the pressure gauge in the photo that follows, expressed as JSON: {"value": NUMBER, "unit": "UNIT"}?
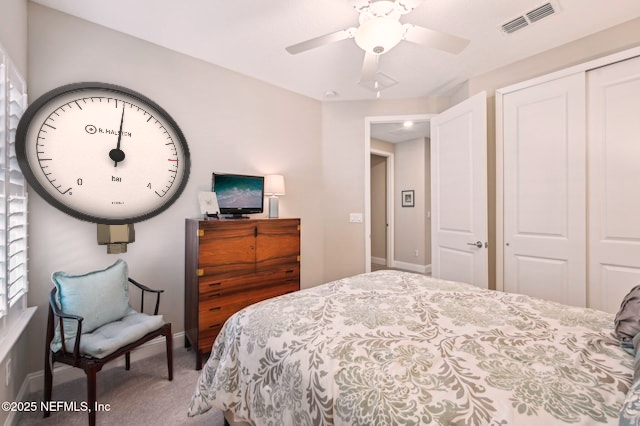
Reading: {"value": 2.1, "unit": "bar"}
